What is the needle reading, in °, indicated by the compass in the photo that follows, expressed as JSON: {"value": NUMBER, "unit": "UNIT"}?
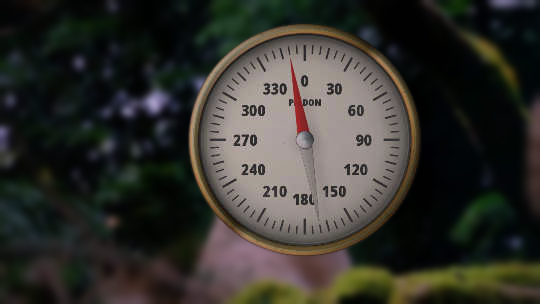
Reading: {"value": 350, "unit": "°"}
